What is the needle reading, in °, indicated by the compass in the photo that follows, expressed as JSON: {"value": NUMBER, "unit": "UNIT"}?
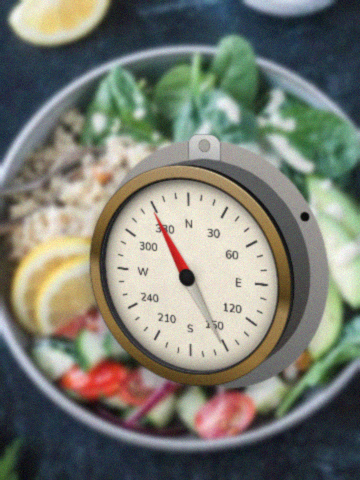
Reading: {"value": 330, "unit": "°"}
